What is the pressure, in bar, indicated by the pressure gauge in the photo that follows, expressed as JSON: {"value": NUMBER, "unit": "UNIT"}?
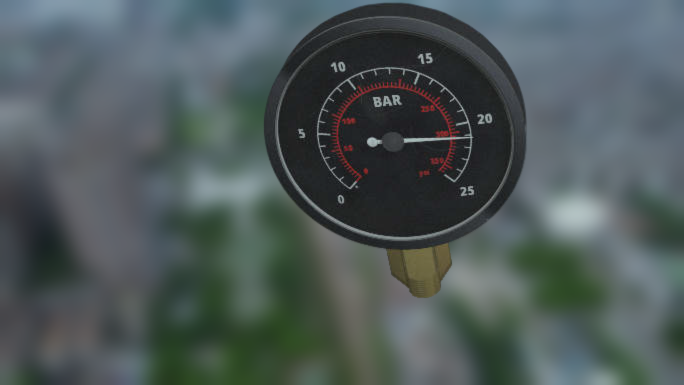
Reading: {"value": 21, "unit": "bar"}
